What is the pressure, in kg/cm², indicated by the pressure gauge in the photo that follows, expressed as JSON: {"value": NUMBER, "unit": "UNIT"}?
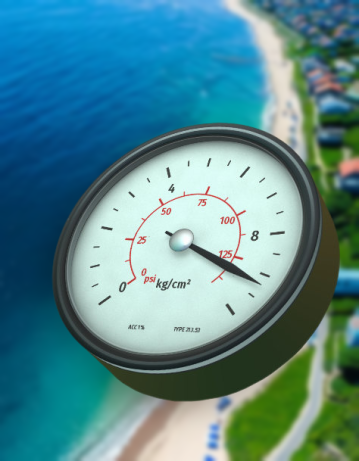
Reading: {"value": 9.25, "unit": "kg/cm²"}
